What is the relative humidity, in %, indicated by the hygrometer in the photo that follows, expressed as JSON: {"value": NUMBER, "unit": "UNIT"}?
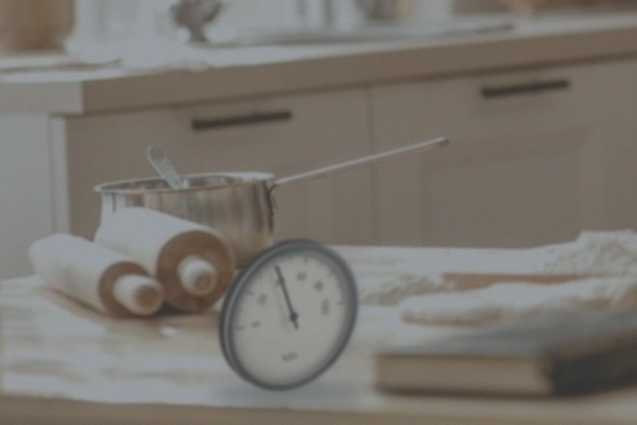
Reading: {"value": 40, "unit": "%"}
